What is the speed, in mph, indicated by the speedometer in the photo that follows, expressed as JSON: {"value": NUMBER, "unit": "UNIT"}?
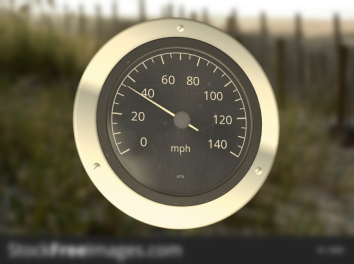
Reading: {"value": 35, "unit": "mph"}
